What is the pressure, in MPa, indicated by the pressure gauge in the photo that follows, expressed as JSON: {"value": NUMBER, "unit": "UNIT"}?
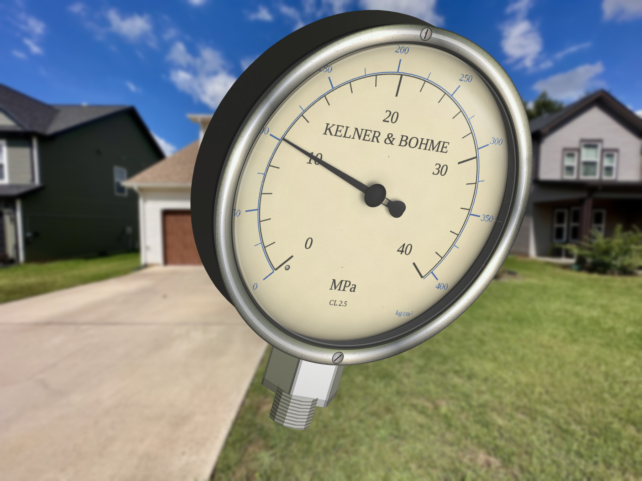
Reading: {"value": 10, "unit": "MPa"}
